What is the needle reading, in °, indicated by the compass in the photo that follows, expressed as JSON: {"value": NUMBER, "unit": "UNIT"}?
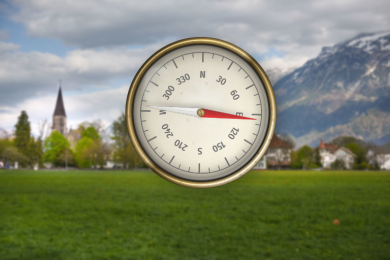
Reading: {"value": 95, "unit": "°"}
